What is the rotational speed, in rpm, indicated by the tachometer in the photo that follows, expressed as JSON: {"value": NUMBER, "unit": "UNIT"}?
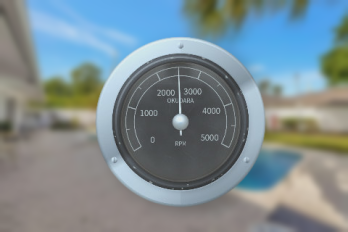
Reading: {"value": 2500, "unit": "rpm"}
